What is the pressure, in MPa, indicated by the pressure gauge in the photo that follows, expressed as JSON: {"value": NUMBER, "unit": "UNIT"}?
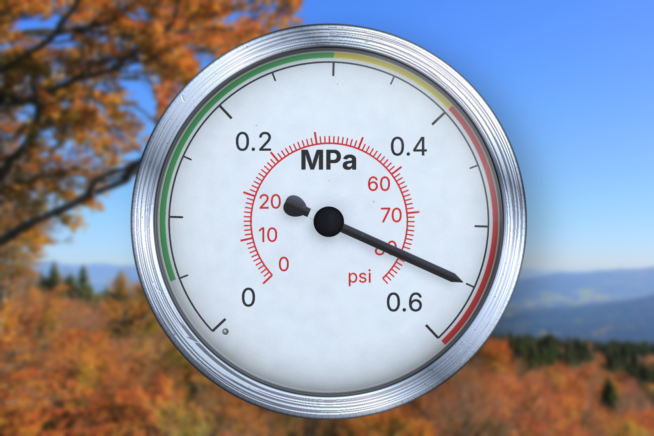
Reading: {"value": 0.55, "unit": "MPa"}
